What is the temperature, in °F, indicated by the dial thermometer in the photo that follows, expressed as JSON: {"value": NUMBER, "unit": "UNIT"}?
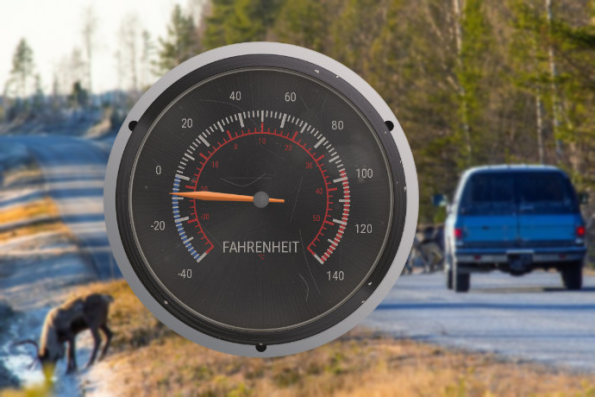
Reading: {"value": -8, "unit": "°F"}
